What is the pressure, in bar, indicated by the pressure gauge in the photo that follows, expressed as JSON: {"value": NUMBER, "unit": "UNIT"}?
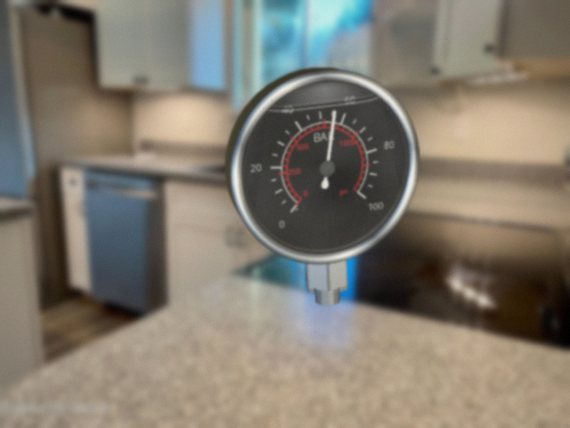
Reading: {"value": 55, "unit": "bar"}
